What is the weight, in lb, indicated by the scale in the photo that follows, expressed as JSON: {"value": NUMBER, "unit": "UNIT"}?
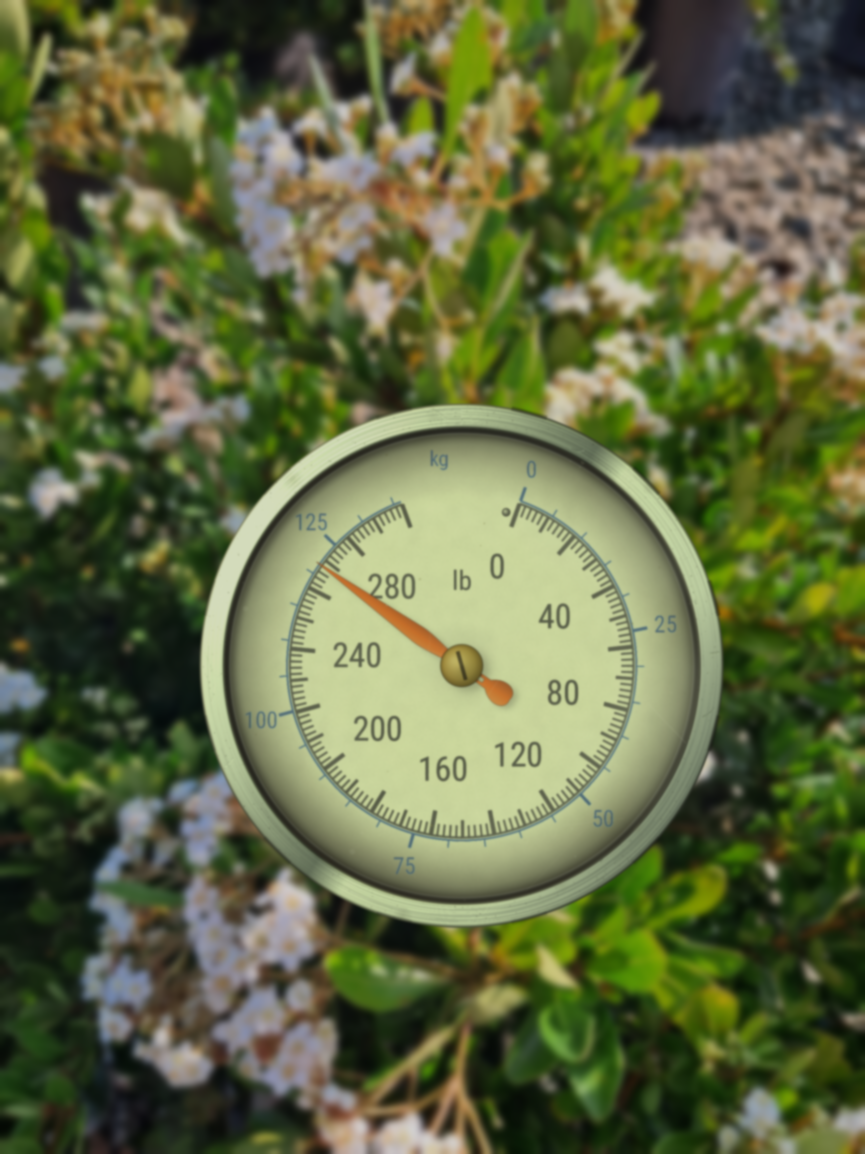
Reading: {"value": 268, "unit": "lb"}
